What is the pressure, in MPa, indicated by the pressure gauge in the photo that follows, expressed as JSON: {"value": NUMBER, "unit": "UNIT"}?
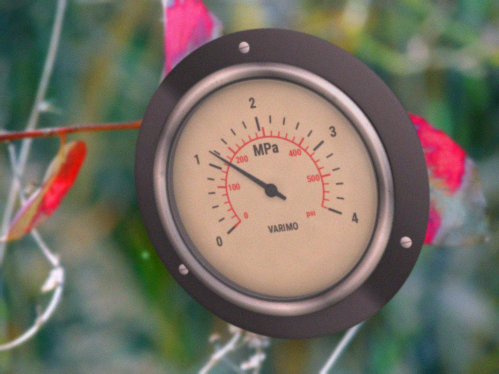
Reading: {"value": 1.2, "unit": "MPa"}
